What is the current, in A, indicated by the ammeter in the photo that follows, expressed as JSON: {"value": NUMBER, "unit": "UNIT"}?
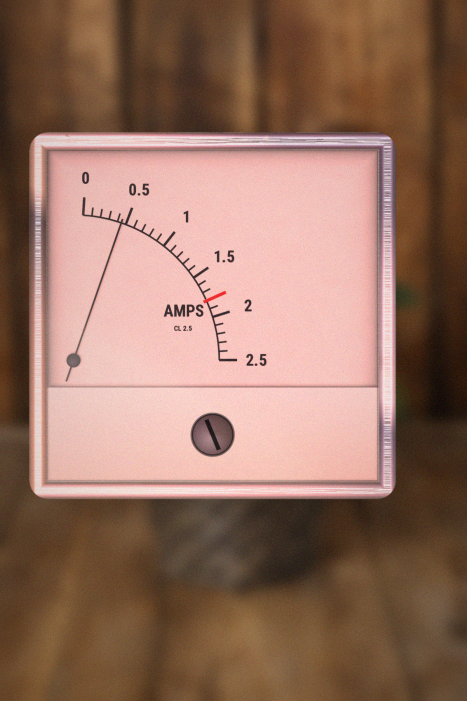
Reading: {"value": 0.45, "unit": "A"}
